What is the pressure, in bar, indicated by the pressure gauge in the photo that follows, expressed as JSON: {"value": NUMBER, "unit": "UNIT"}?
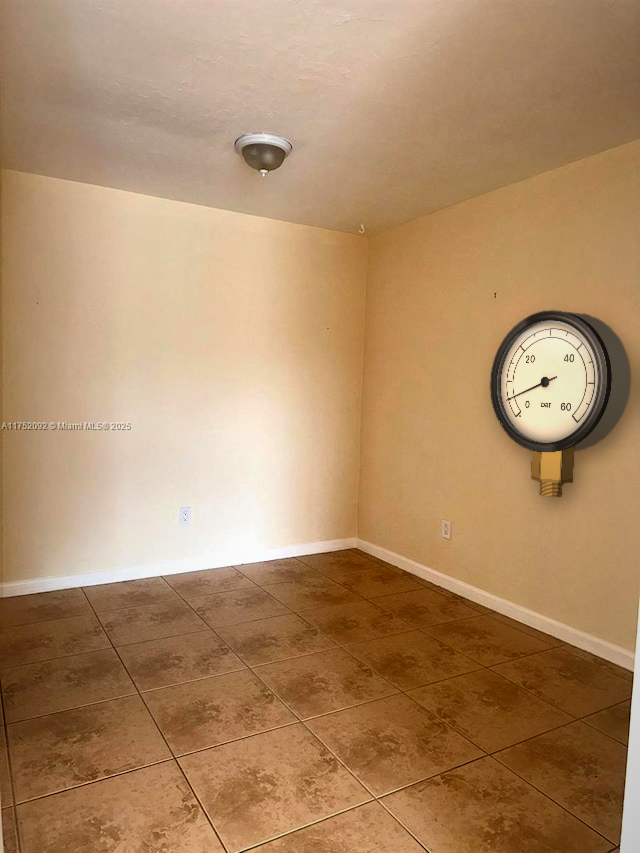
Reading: {"value": 5, "unit": "bar"}
